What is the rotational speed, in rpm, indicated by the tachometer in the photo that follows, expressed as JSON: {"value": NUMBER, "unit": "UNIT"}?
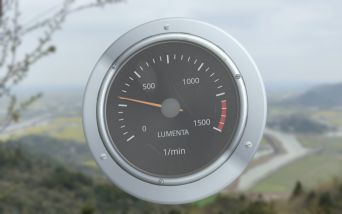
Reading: {"value": 300, "unit": "rpm"}
